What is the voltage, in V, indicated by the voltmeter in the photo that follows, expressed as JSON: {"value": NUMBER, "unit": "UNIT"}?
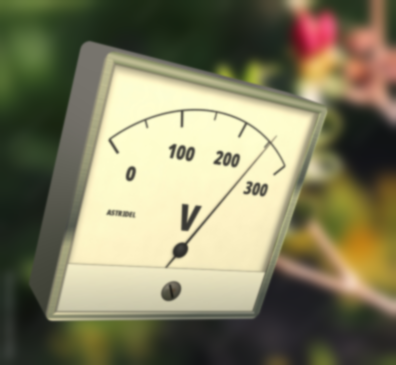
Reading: {"value": 250, "unit": "V"}
